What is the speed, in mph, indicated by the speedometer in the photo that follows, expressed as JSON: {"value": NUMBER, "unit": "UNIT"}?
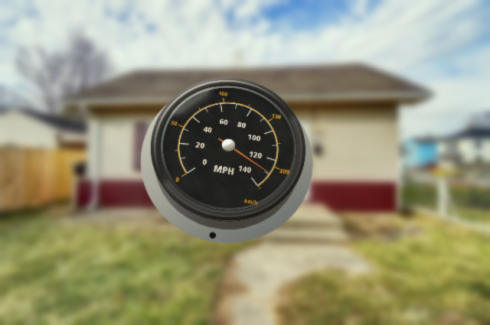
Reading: {"value": 130, "unit": "mph"}
